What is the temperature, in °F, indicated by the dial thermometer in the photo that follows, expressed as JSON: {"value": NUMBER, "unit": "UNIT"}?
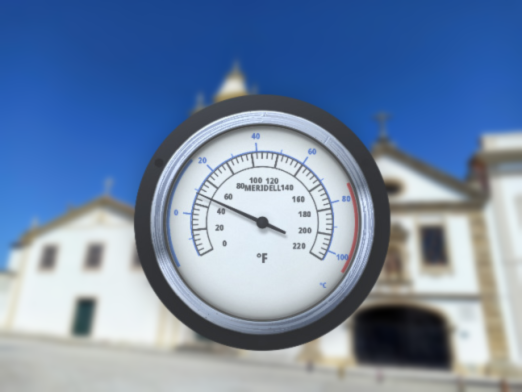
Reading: {"value": 48, "unit": "°F"}
